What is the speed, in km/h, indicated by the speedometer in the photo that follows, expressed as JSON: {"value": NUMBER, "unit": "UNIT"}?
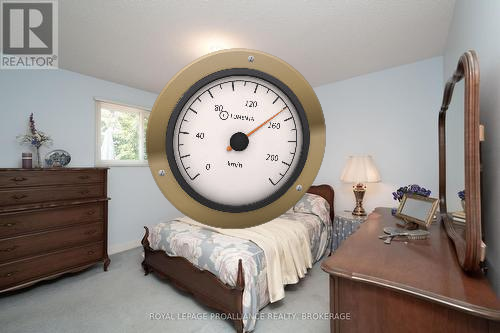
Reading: {"value": 150, "unit": "km/h"}
